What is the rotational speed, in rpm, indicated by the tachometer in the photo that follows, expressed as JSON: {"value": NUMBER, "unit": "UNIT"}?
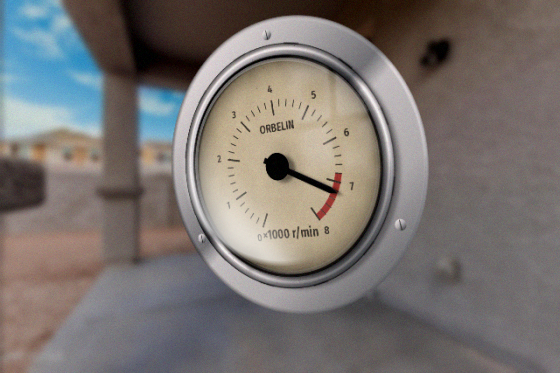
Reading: {"value": 7200, "unit": "rpm"}
